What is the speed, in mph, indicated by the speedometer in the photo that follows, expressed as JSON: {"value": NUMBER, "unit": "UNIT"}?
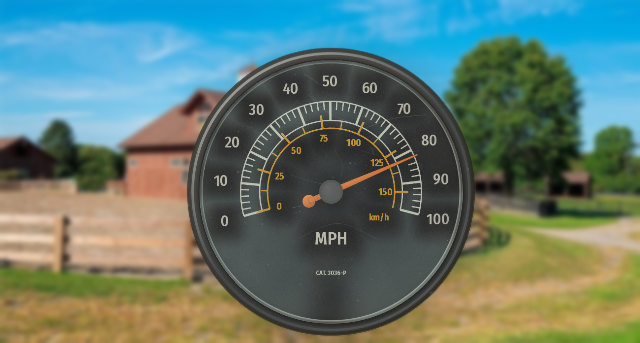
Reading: {"value": 82, "unit": "mph"}
